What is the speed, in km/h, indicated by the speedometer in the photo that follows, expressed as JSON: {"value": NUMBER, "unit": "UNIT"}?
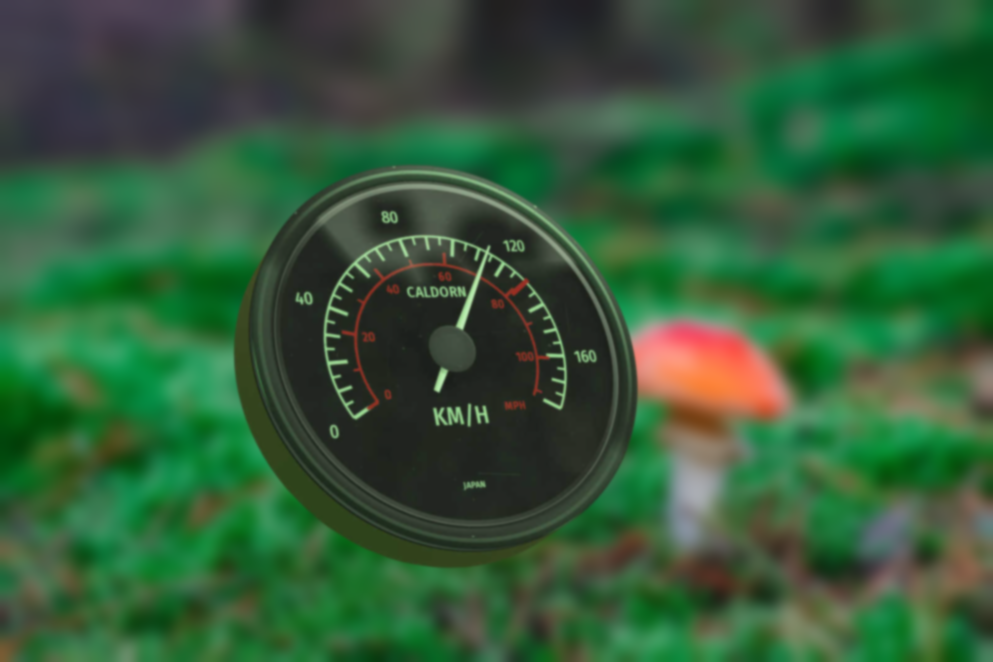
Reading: {"value": 112.5, "unit": "km/h"}
